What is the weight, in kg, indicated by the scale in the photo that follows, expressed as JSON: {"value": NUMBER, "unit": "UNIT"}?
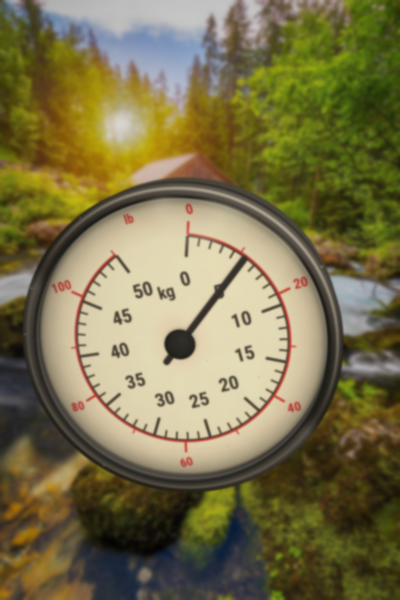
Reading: {"value": 5, "unit": "kg"}
